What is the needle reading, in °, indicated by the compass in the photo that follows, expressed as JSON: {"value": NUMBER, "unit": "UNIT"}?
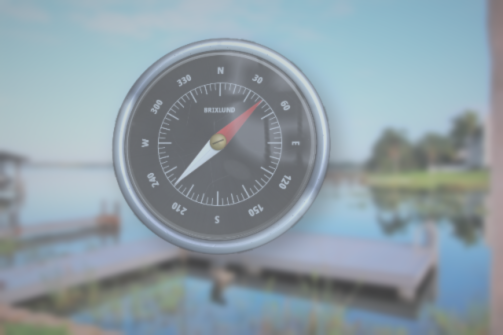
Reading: {"value": 45, "unit": "°"}
